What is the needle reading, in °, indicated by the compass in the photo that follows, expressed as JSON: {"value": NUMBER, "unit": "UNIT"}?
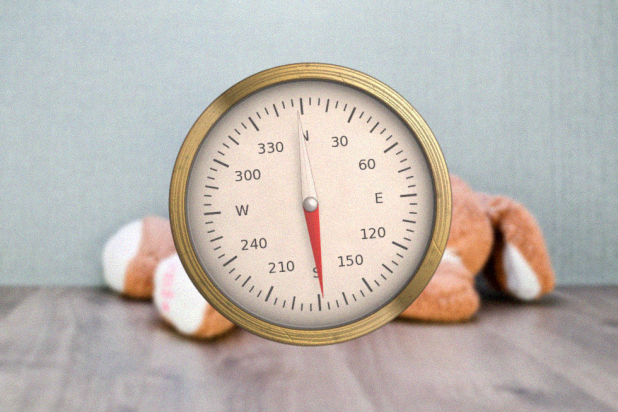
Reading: {"value": 177.5, "unit": "°"}
